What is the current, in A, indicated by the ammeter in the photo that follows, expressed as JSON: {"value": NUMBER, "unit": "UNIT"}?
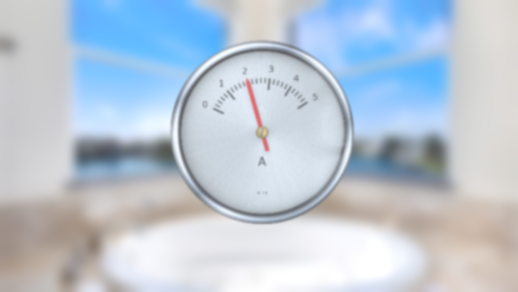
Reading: {"value": 2, "unit": "A"}
